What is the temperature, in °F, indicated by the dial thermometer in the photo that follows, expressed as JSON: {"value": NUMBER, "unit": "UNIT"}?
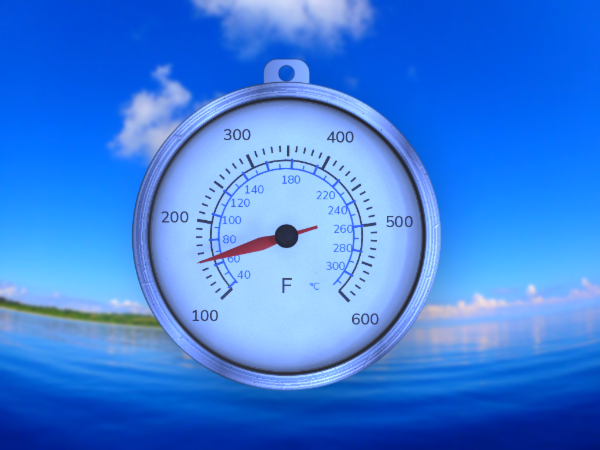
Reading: {"value": 150, "unit": "°F"}
